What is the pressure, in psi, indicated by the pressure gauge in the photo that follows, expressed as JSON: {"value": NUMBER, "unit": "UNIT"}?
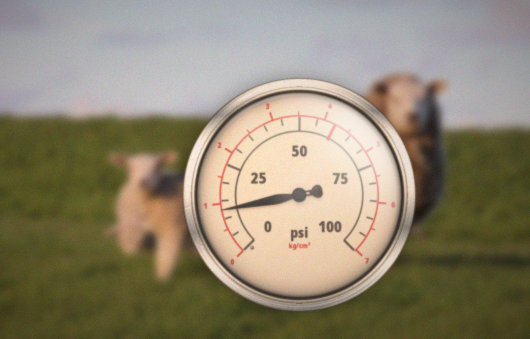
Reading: {"value": 12.5, "unit": "psi"}
